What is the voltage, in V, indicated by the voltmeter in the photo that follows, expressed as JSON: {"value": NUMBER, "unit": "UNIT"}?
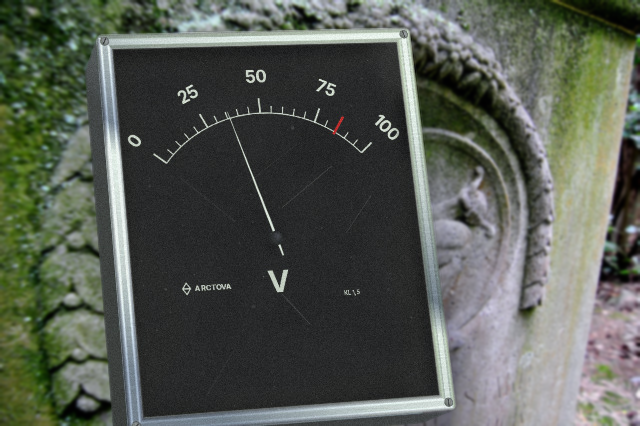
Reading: {"value": 35, "unit": "V"}
